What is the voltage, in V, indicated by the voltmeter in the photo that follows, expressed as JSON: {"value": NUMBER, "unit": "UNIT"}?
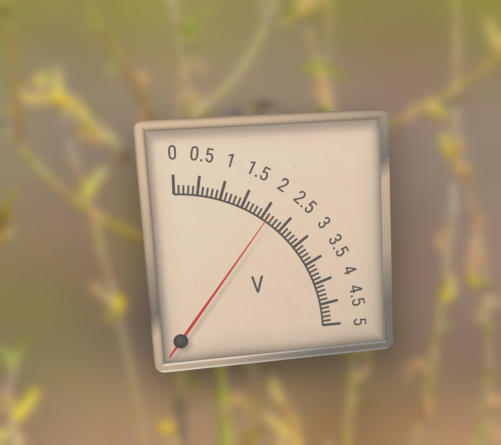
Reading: {"value": 2.1, "unit": "V"}
